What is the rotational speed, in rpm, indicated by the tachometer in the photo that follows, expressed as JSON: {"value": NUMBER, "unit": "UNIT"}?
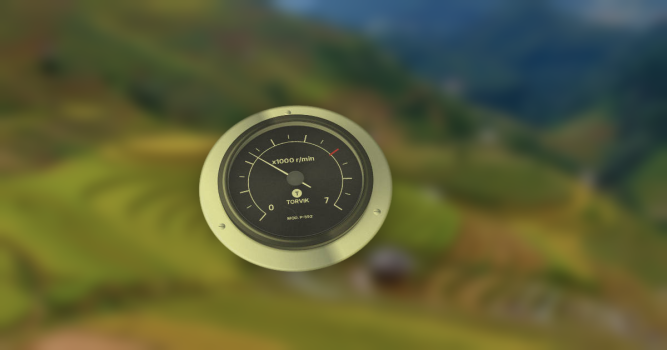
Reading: {"value": 2250, "unit": "rpm"}
